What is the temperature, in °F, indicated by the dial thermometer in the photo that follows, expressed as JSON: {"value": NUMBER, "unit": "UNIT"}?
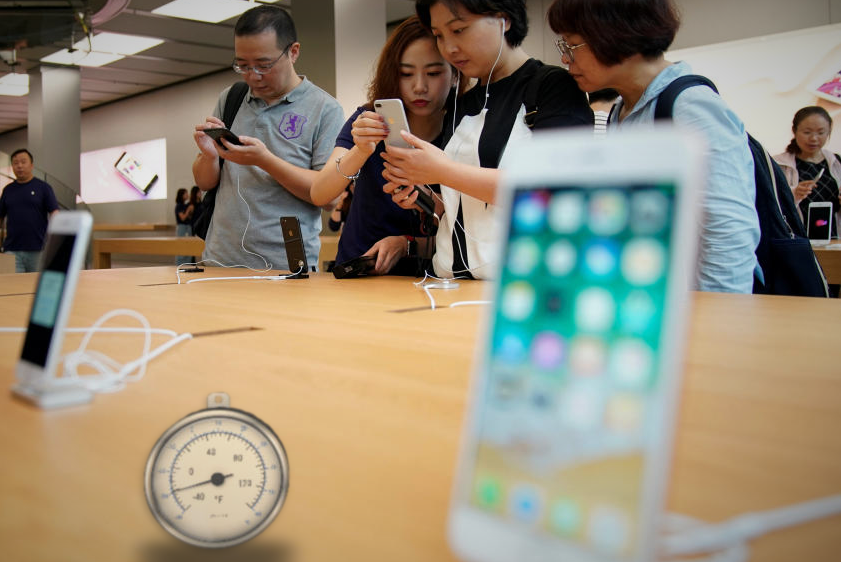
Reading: {"value": -20, "unit": "°F"}
